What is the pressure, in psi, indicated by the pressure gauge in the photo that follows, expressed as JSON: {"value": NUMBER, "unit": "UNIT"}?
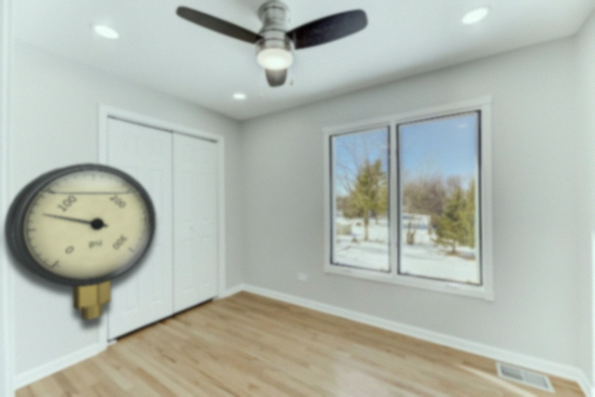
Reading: {"value": 70, "unit": "psi"}
